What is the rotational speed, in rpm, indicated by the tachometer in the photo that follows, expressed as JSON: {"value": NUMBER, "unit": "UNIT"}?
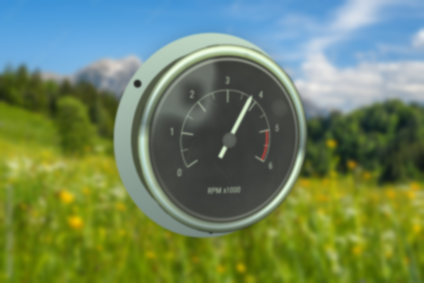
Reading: {"value": 3750, "unit": "rpm"}
